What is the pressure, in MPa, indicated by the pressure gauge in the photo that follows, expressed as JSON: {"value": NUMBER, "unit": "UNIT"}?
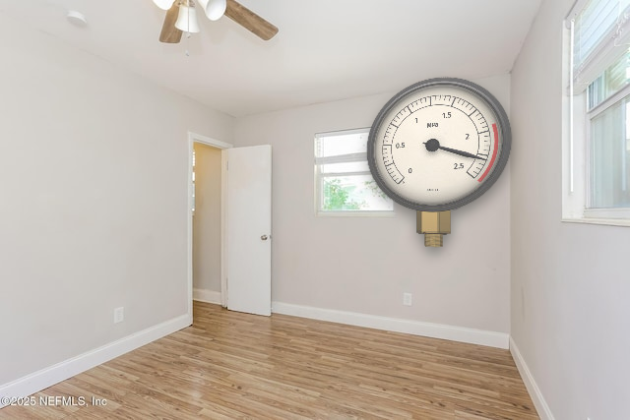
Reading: {"value": 2.3, "unit": "MPa"}
